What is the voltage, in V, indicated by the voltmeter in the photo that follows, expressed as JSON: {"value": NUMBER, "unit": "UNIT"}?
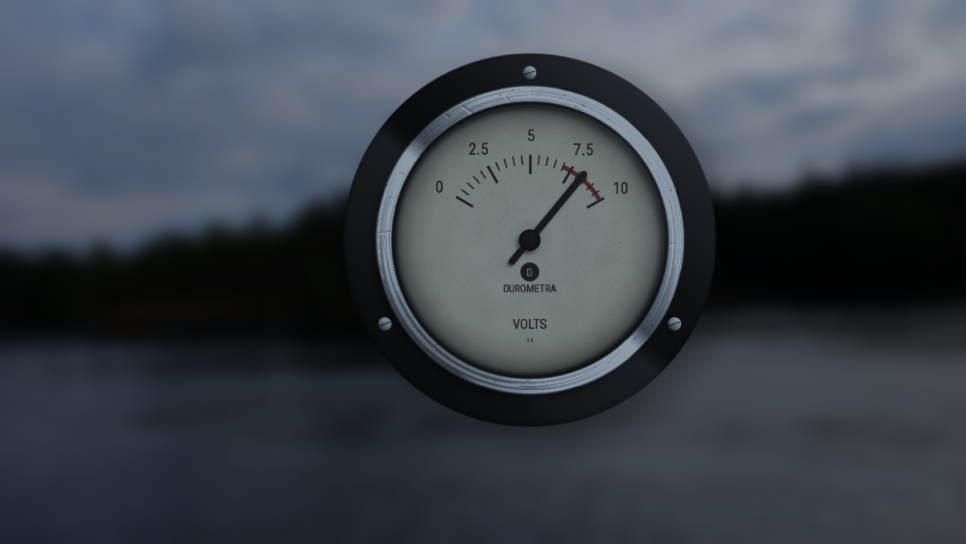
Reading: {"value": 8.25, "unit": "V"}
